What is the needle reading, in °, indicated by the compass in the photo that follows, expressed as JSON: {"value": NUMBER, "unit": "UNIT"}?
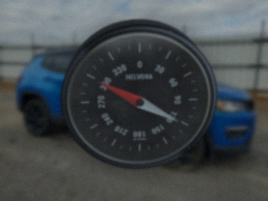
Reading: {"value": 300, "unit": "°"}
